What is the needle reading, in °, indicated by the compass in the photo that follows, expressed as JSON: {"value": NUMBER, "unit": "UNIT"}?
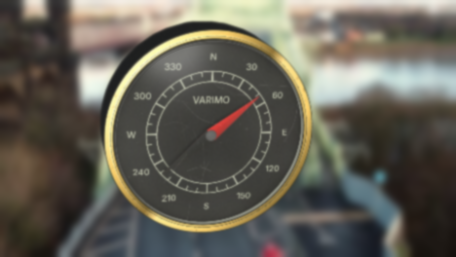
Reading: {"value": 50, "unit": "°"}
